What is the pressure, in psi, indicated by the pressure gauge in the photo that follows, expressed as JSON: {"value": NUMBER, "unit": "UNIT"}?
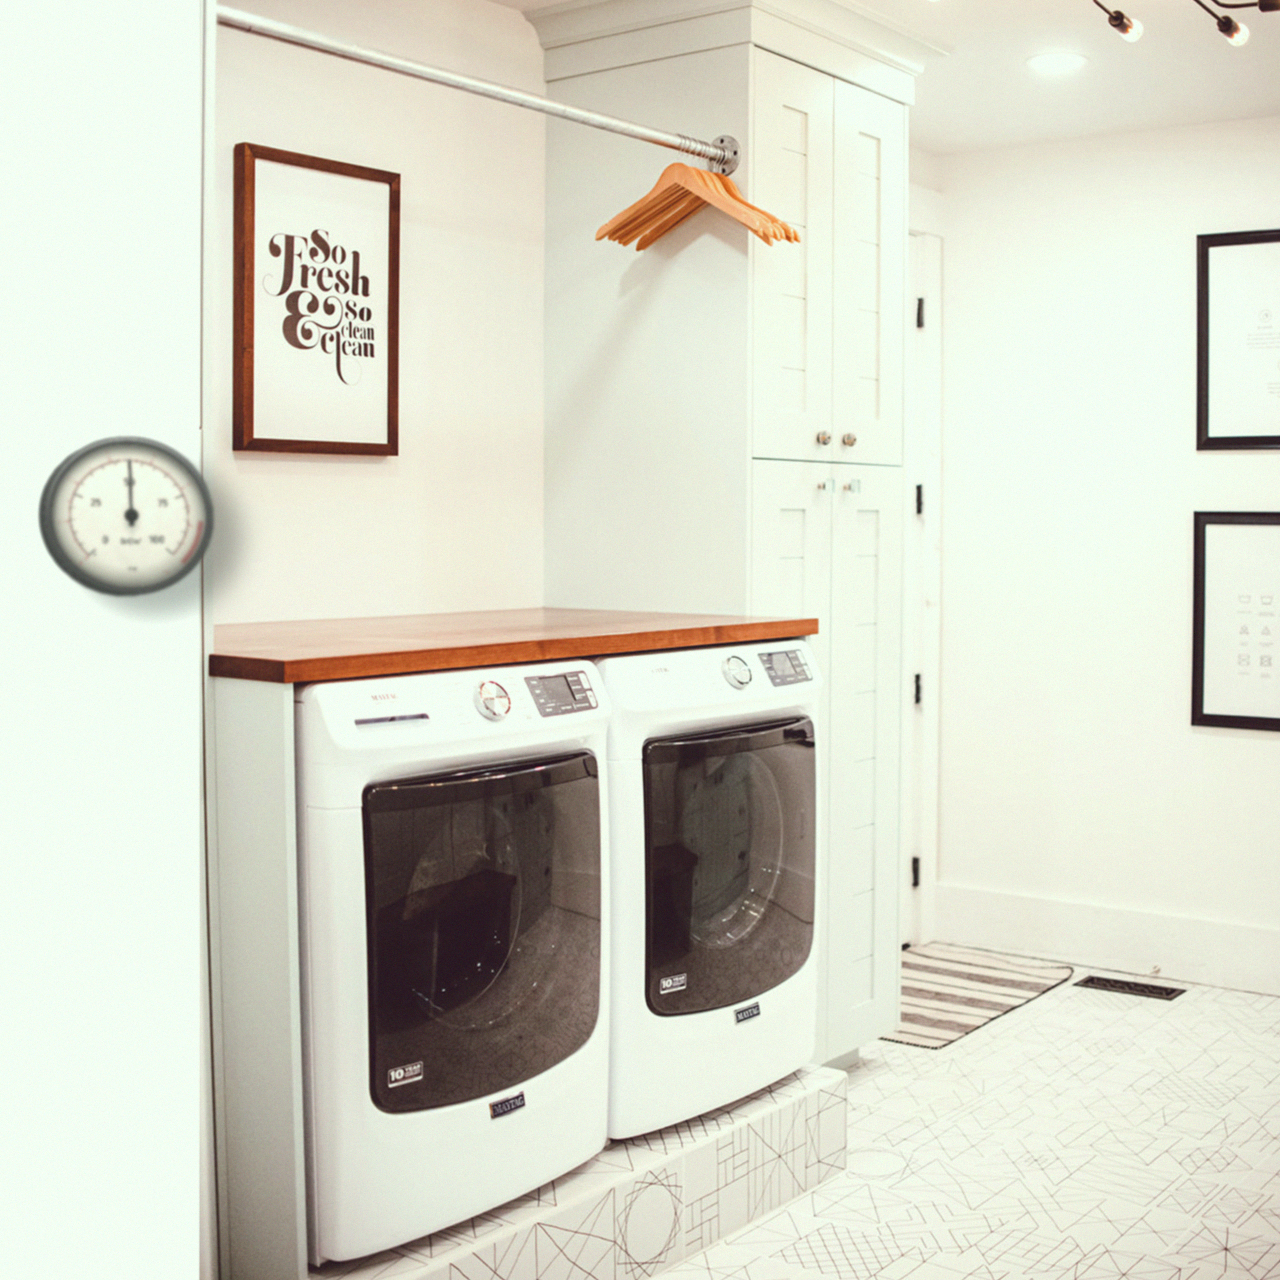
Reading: {"value": 50, "unit": "psi"}
